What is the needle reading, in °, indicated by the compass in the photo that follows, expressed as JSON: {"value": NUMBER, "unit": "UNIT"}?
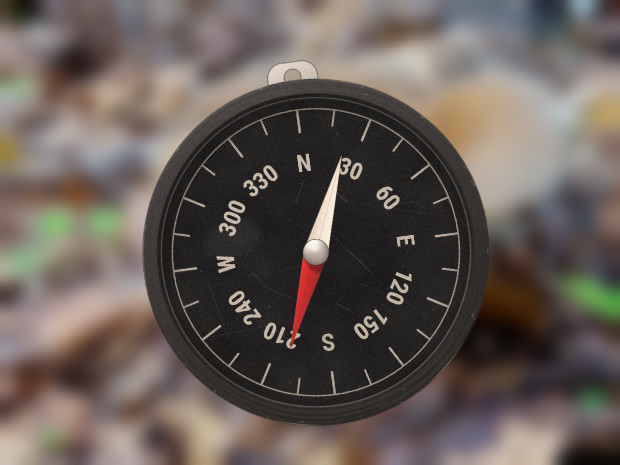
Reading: {"value": 202.5, "unit": "°"}
